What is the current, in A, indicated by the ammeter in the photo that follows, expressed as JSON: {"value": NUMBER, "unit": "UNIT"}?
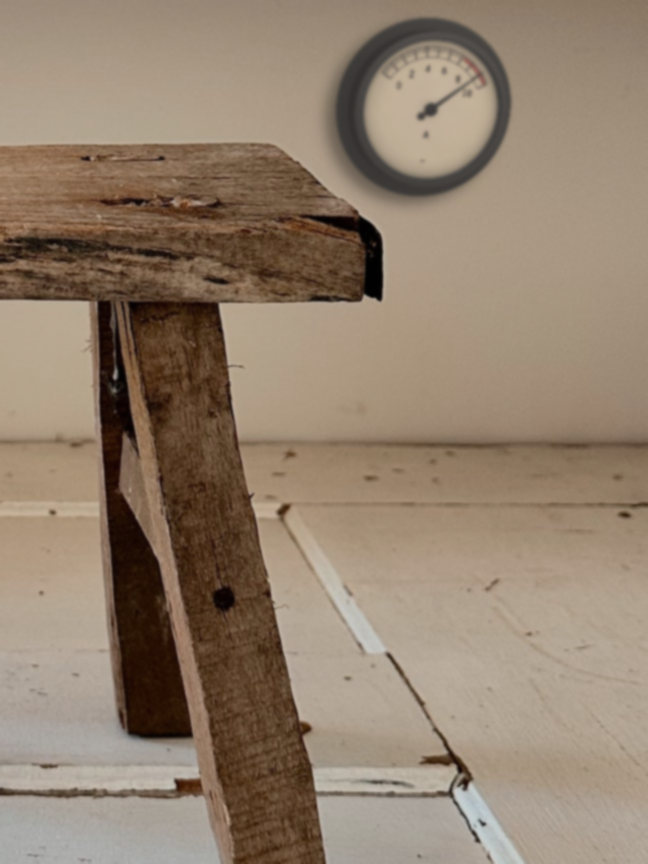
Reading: {"value": 9, "unit": "A"}
